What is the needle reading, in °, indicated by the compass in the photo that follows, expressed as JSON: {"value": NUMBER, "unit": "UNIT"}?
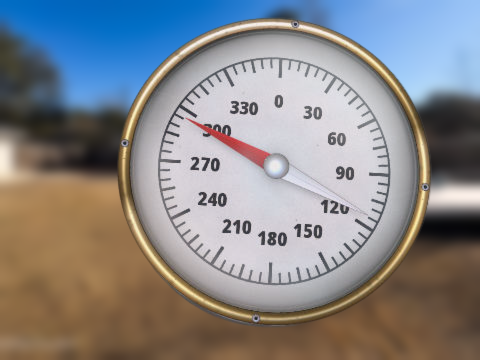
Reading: {"value": 295, "unit": "°"}
